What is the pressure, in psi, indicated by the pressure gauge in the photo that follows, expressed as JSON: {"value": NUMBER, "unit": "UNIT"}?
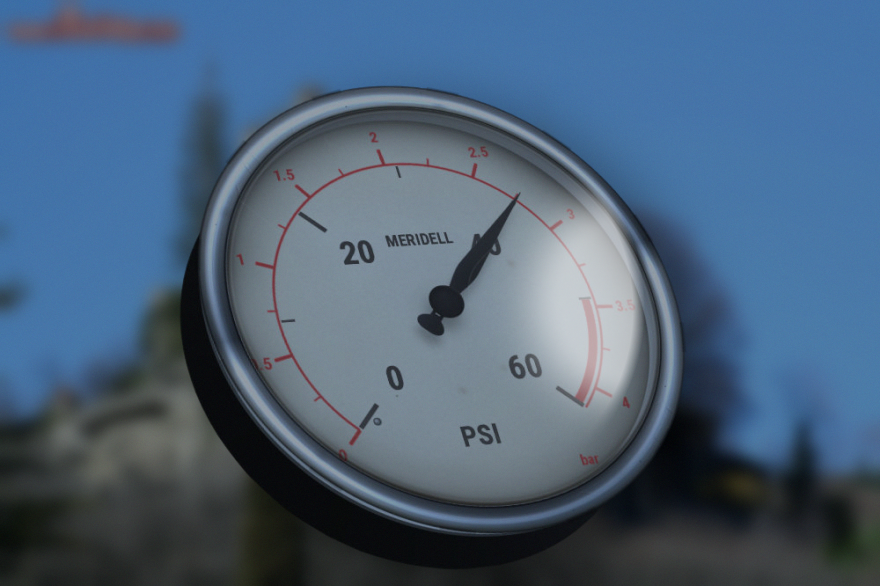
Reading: {"value": 40, "unit": "psi"}
